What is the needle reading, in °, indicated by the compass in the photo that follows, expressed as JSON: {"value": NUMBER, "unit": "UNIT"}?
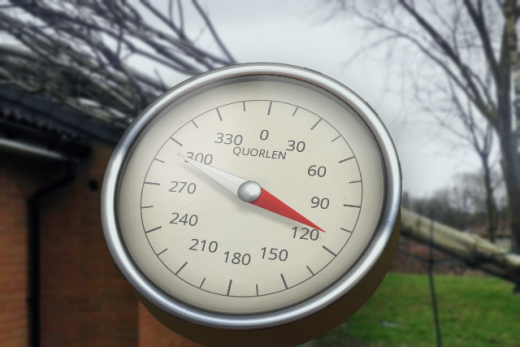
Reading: {"value": 112.5, "unit": "°"}
